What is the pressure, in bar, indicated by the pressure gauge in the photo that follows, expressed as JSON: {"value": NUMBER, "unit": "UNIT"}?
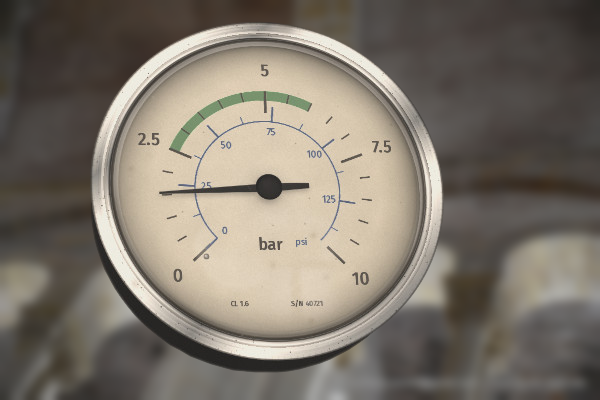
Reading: {"value": 1.5, "unit": "bar"}
